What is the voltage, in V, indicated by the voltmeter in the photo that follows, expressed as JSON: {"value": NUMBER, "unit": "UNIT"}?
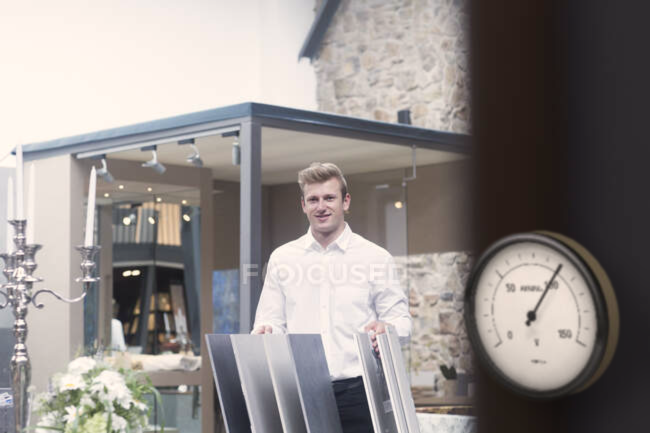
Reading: {"value": 100, "unit": "V"}
